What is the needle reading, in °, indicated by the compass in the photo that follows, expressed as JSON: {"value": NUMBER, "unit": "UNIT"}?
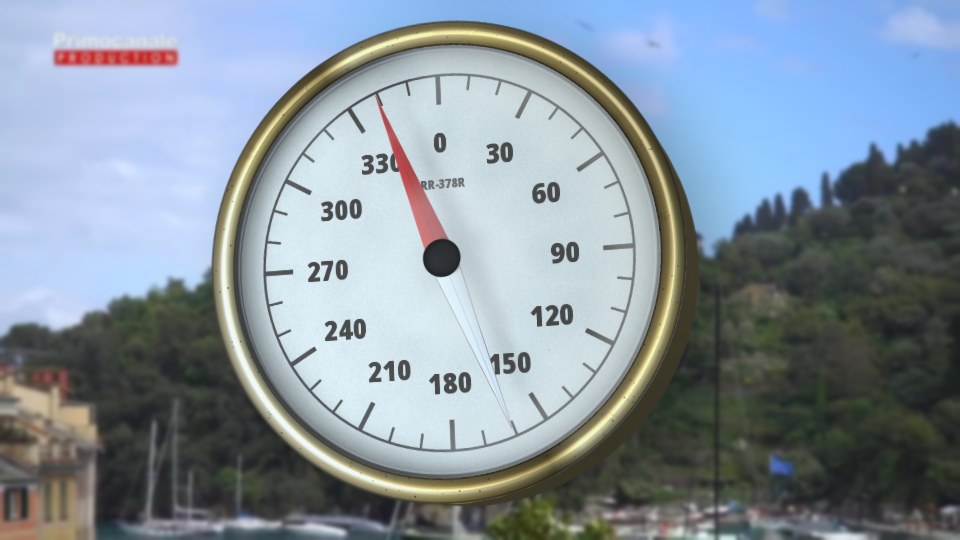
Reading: {"value": 340, "unit": "°"}
